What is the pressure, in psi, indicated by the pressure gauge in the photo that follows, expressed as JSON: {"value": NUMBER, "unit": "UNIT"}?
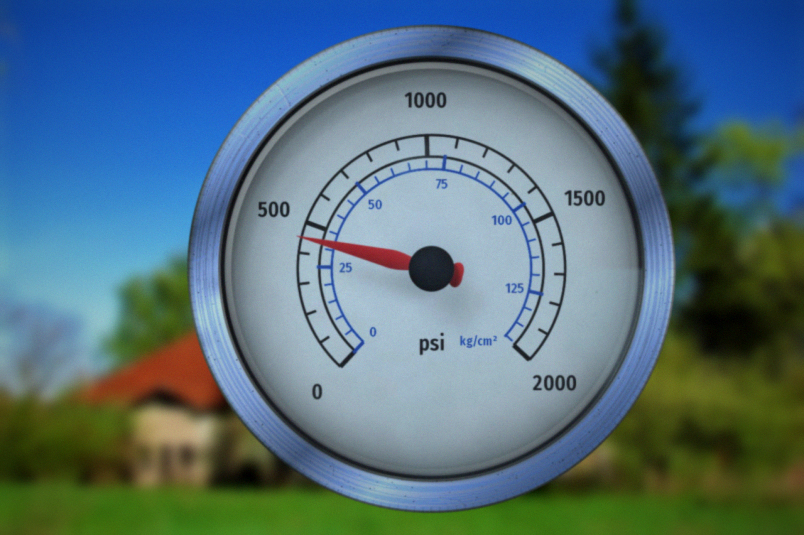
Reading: {"value": 450, "unit": "psi"}
